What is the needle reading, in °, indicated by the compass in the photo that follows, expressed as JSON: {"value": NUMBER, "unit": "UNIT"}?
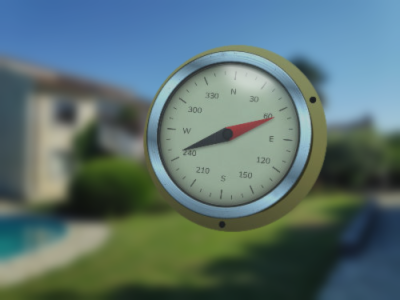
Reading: {"value": 65, "unit": "°"}
